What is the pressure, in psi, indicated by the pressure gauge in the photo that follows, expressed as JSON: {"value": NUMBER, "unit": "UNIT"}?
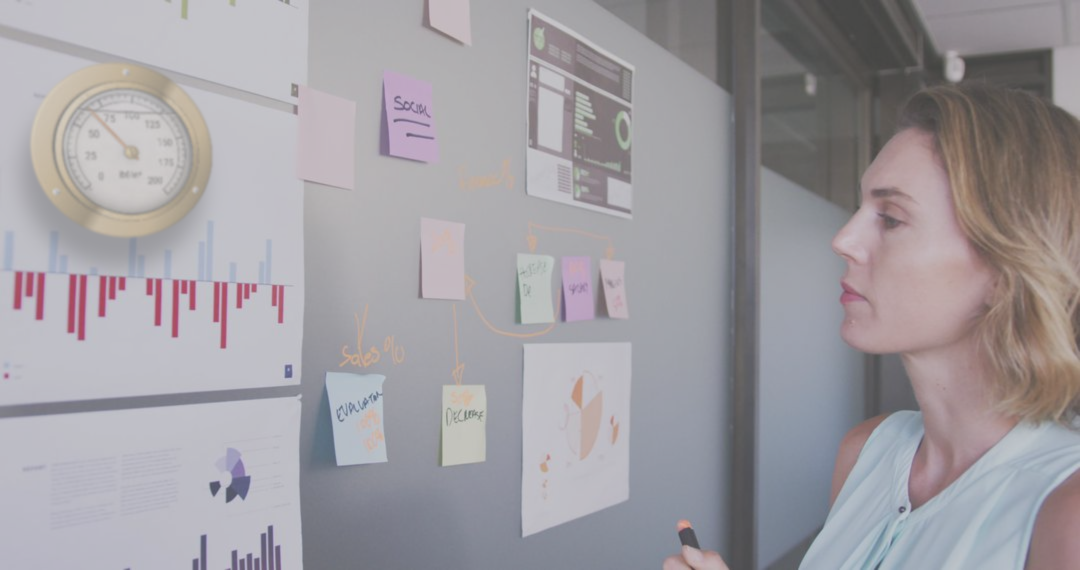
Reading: {"value": 65, "unit": "psi"}
